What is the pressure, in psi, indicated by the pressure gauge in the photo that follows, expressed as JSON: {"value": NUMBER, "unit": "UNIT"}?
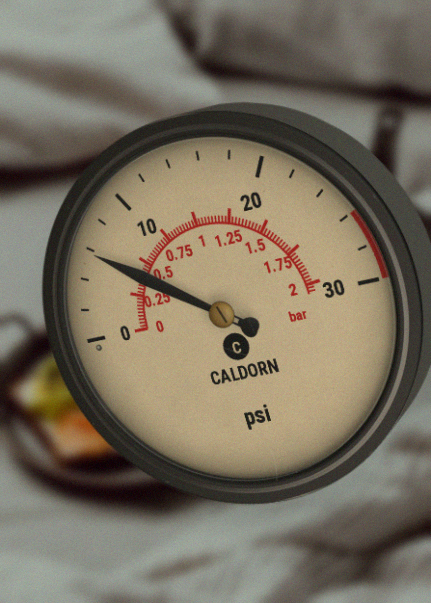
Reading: {"value": 6, "unit": "psi"}
